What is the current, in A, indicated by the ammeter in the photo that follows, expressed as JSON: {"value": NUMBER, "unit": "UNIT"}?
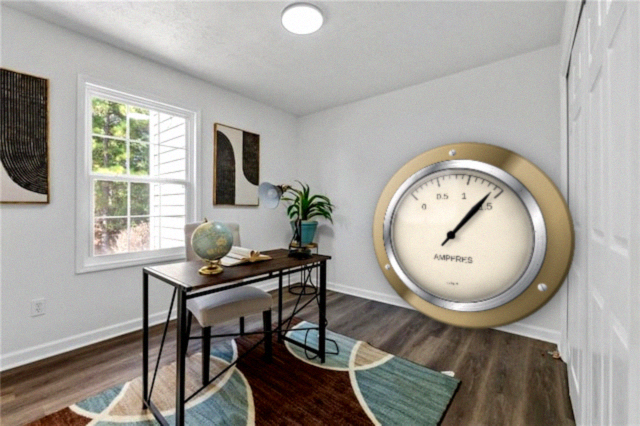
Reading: {"value": 1.4, "unit": "A"}
